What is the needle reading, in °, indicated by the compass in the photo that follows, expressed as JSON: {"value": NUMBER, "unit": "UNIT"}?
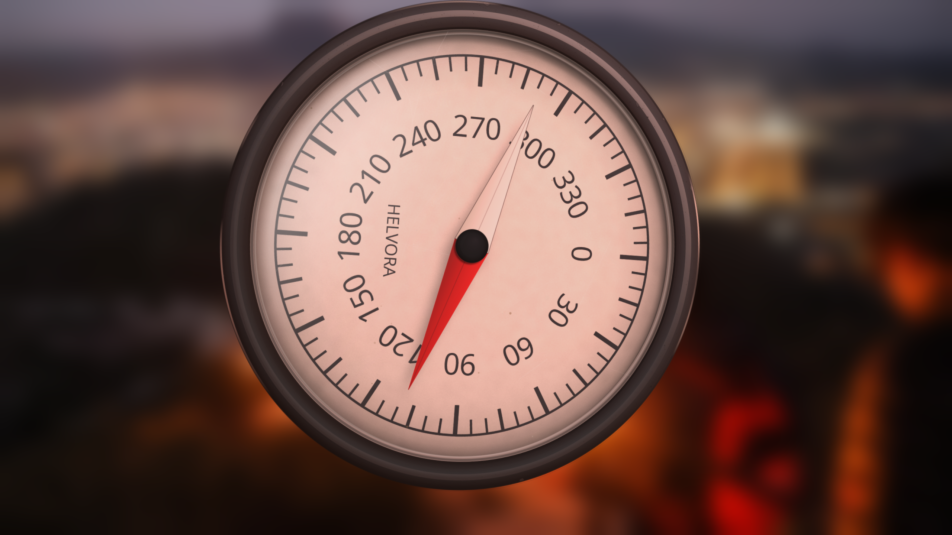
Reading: {"value": 110, "unit": "°"}
